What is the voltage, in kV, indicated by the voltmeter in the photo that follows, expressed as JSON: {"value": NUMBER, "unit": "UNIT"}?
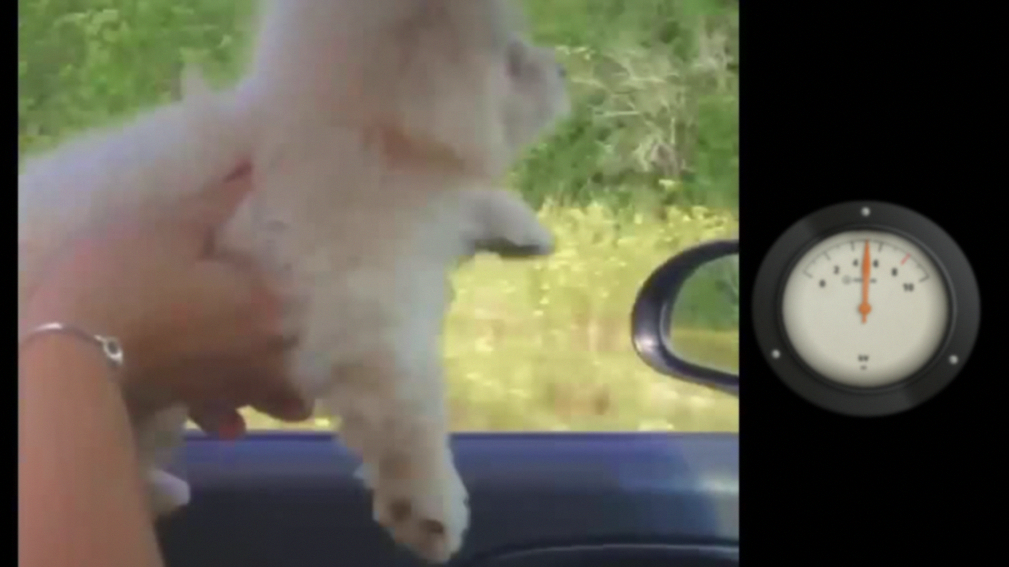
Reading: {"value": 5, "unit": "kV"}
